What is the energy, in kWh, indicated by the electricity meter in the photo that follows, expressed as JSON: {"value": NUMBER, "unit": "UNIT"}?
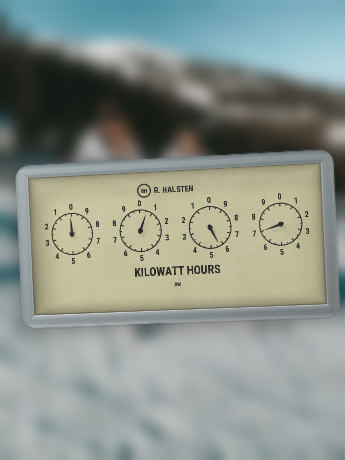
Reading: {"value": 57, "unit": "kWh"}
